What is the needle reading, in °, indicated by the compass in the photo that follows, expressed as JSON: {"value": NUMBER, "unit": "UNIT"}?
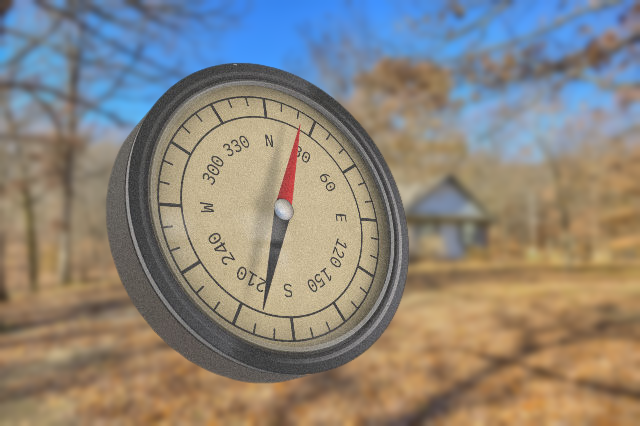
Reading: {"value": 20, "unit": "°"}
